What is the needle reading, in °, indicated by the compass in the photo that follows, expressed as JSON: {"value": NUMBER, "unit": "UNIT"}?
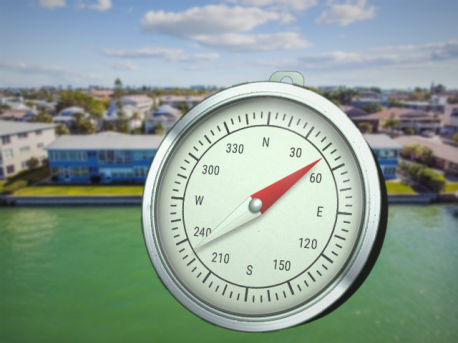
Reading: {"value": 50, "unit": "°"}
